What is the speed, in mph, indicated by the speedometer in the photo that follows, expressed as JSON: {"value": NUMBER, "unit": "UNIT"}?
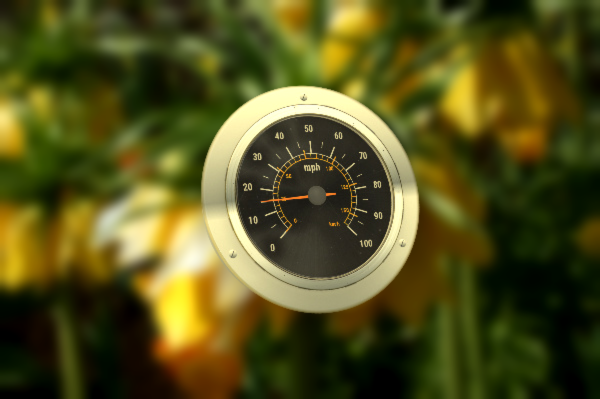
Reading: {"value": 15, "unit": "mph"}
